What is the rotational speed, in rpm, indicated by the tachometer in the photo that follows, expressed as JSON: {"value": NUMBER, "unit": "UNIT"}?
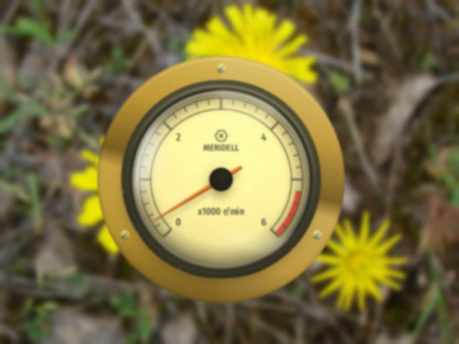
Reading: {"value": 300, "unit": "rpm"}
